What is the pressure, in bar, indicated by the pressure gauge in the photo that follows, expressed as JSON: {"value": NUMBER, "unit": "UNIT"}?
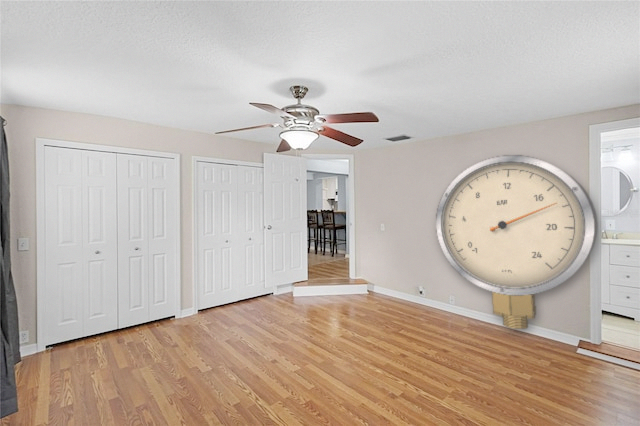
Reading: {"value": 17.5, "unit": "bar"}
